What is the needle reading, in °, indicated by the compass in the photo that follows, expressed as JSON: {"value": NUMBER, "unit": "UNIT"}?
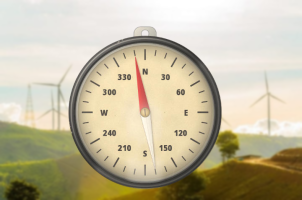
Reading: {"value": 350, "unit": "°"}
